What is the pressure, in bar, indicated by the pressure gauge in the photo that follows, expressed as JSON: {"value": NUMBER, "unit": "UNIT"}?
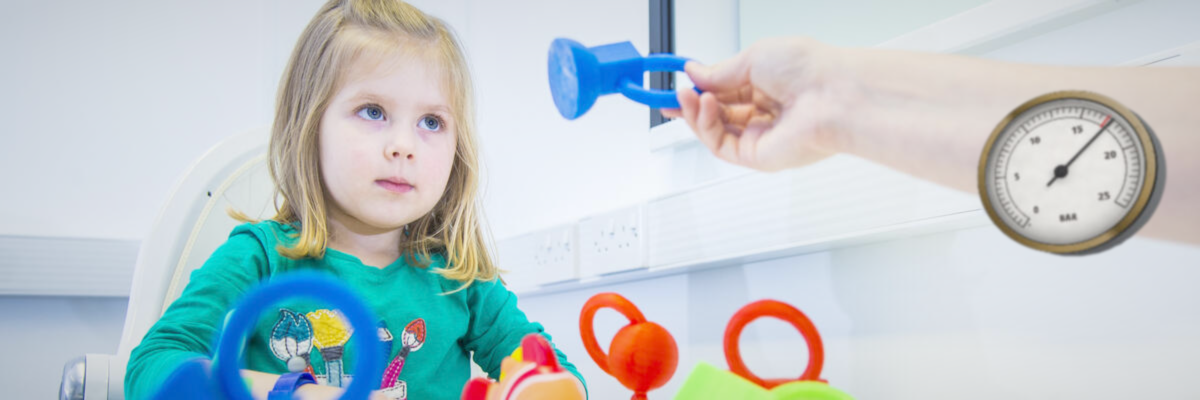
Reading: {"value": 17.5, "unit": "bar"}
